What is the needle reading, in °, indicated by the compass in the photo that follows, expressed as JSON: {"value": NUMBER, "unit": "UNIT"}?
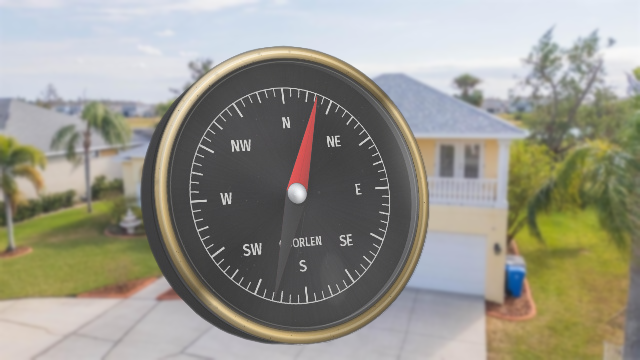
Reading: {"value": 20, "unit": "°"}
